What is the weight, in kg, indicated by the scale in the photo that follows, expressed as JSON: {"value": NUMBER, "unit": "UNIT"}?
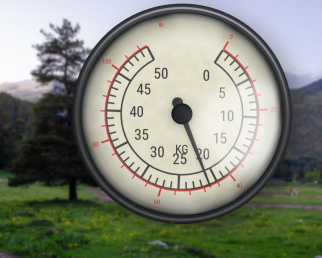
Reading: {"value": 21, "unit": "kg"}
